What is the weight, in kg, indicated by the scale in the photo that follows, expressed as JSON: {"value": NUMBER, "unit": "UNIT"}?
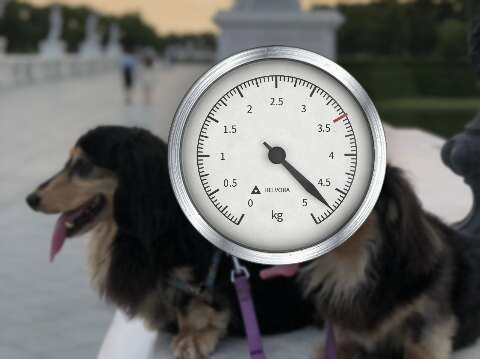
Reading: {"value": 4.75, "unit": "kg"}
